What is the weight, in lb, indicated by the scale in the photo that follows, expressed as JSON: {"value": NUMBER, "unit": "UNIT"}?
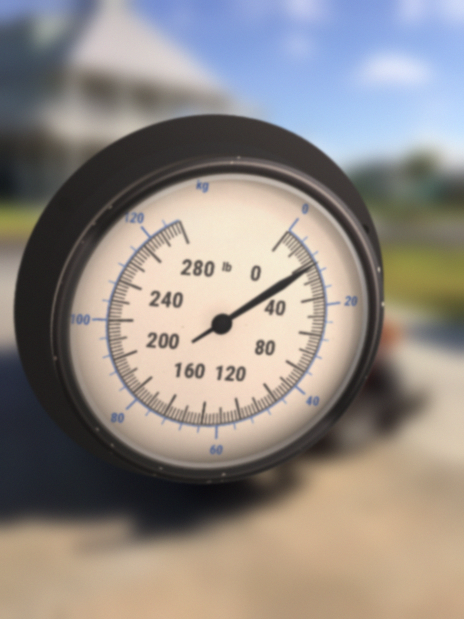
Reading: {"value": 20, "unit": "lb"}
